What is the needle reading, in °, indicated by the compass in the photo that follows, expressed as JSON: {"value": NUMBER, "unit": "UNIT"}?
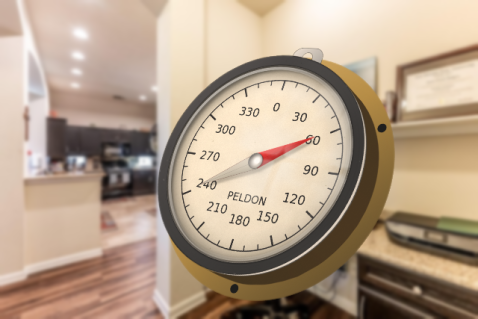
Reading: {"value": 60, "unit": "°"}
